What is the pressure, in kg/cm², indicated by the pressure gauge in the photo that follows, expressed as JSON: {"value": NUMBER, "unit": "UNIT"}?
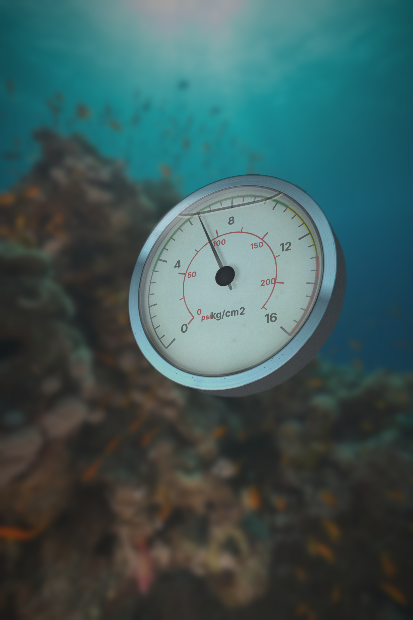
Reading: {"value": 6.5, "unit": "kg/cm²"}
